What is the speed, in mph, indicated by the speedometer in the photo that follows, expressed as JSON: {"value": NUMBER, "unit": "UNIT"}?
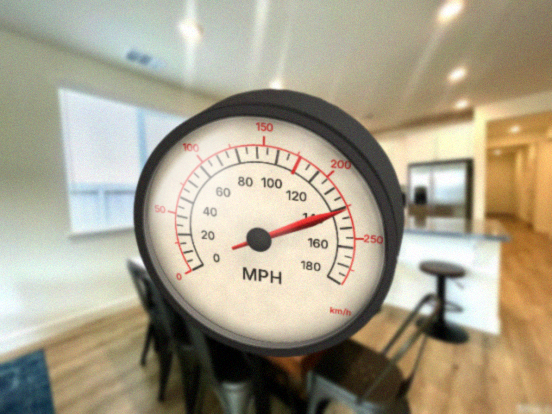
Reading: {"value": 140, "unit": "mph"}
